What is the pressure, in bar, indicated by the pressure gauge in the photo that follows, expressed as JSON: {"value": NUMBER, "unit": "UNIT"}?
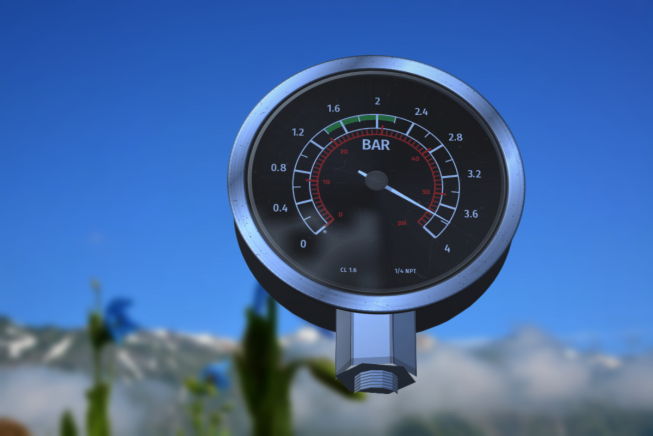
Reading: {"value": 3.8, "unit": "bar"}
